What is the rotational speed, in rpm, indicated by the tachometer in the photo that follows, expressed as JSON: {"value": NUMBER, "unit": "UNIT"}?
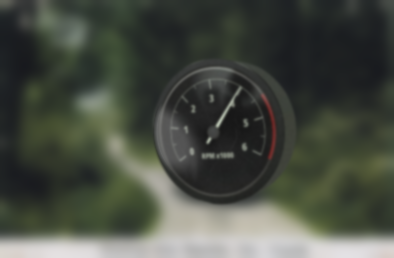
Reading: {"value": 4000, "unit": "rpm"}
